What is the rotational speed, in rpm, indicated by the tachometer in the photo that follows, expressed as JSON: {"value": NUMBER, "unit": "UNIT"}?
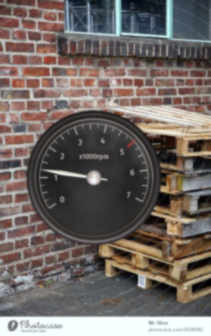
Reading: {"value": 1250, "unit": "rpm"}
